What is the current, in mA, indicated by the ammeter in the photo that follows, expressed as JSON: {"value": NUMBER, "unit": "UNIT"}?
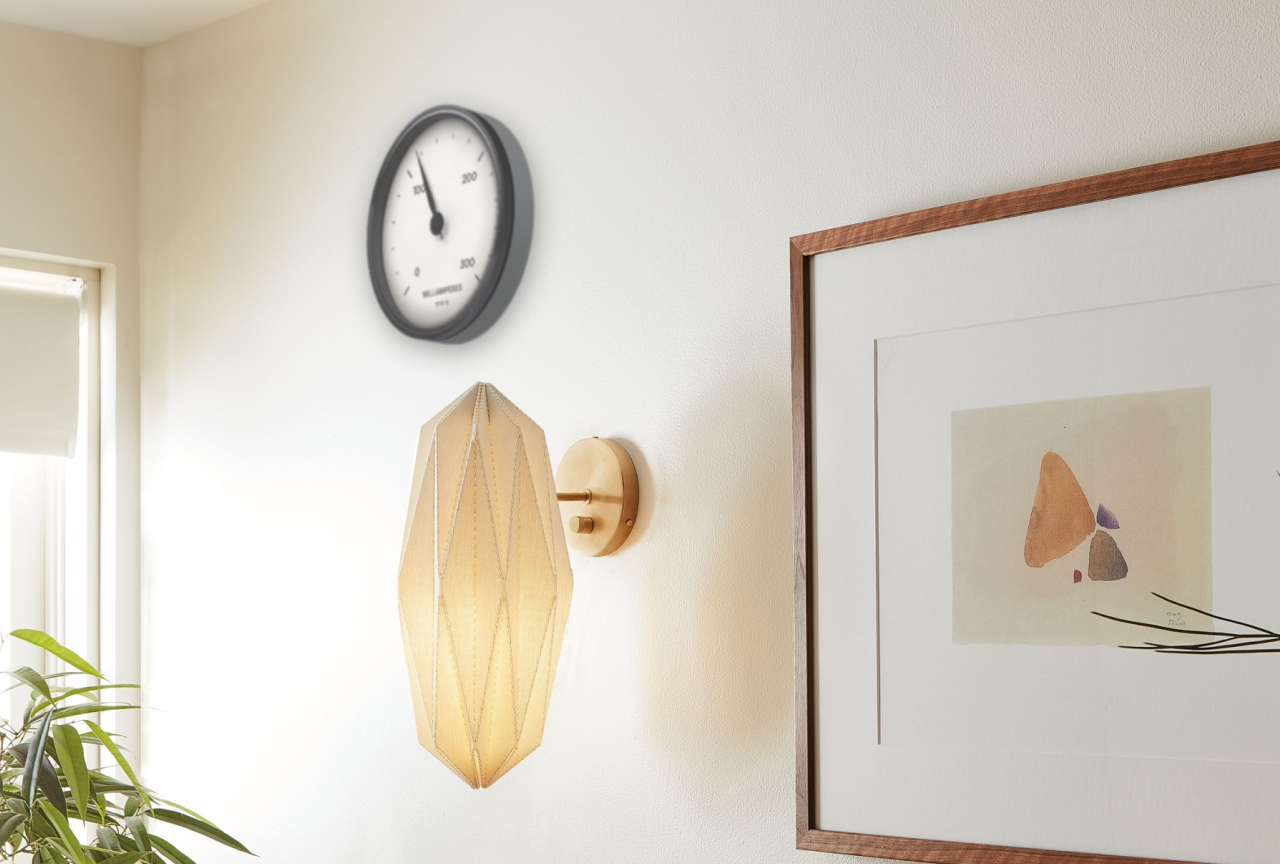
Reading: {"value": 120, "unit": "mA"}
